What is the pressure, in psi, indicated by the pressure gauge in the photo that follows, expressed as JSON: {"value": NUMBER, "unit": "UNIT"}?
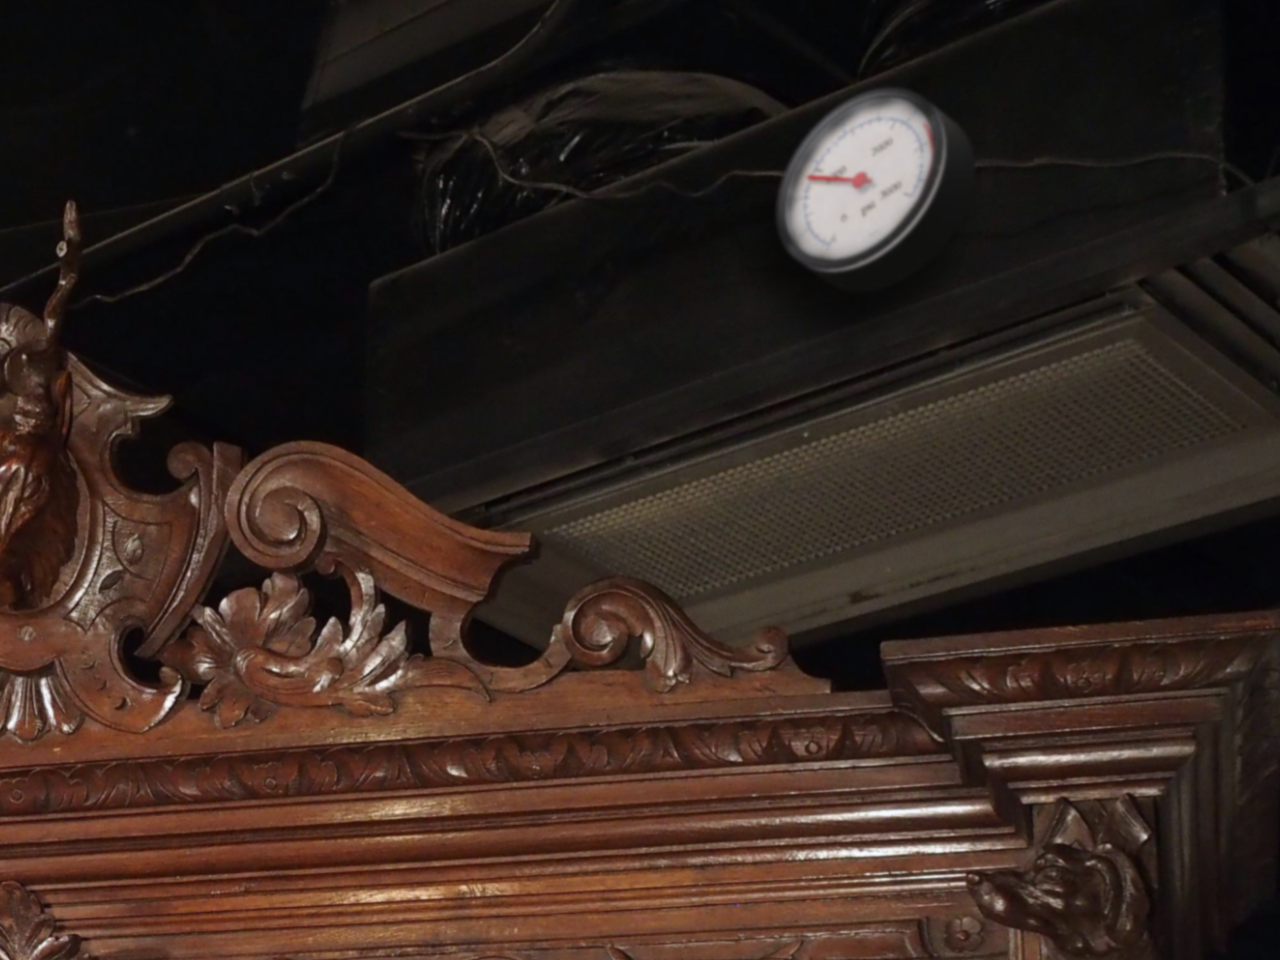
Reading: {"value": 900, "unit": "psi"}
